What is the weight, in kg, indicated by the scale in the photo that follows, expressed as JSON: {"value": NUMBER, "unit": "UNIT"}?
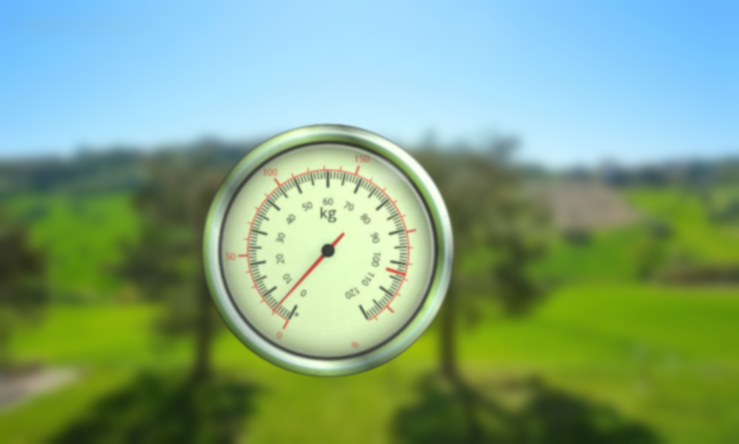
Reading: {"value": 5, "unit": "kg"}
